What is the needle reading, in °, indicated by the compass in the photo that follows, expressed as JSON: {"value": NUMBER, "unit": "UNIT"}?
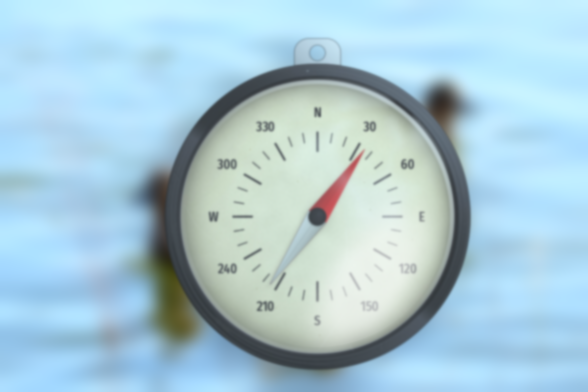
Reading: {"value": 35, "unit": "°"}
